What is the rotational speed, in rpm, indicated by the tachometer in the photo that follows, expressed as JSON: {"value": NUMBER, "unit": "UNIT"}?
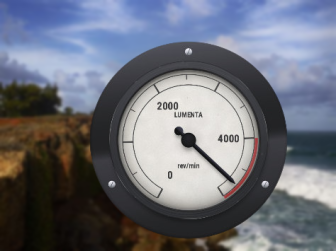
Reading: {"value": 4750, "unit": "rpm"}
